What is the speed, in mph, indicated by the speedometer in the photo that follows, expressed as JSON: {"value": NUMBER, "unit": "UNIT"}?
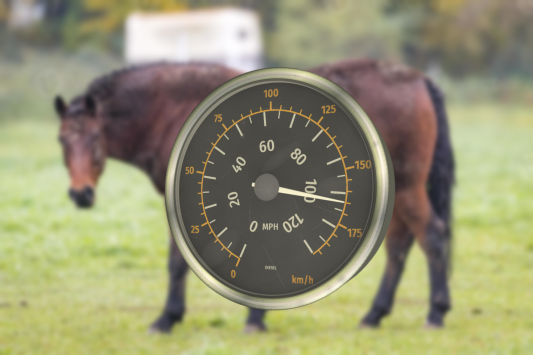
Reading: {"value": 102.5, "unit": "mph"}
